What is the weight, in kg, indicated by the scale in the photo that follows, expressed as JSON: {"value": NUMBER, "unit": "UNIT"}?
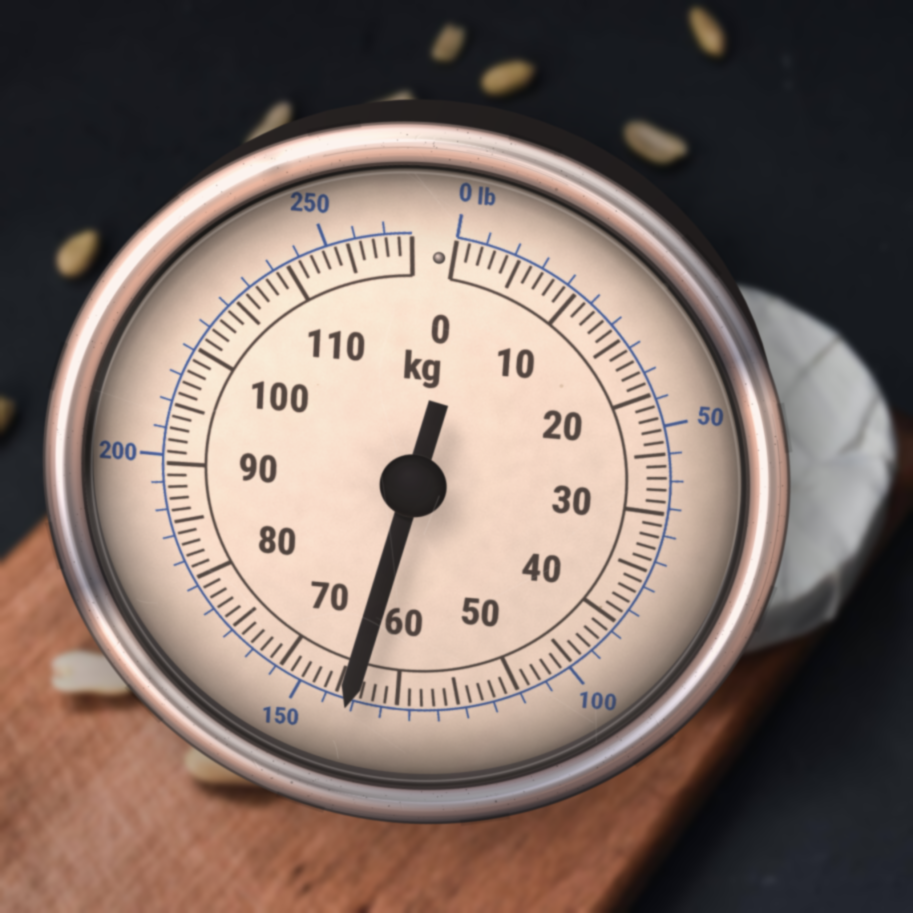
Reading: {"value": 64, "unit": "kg"}
